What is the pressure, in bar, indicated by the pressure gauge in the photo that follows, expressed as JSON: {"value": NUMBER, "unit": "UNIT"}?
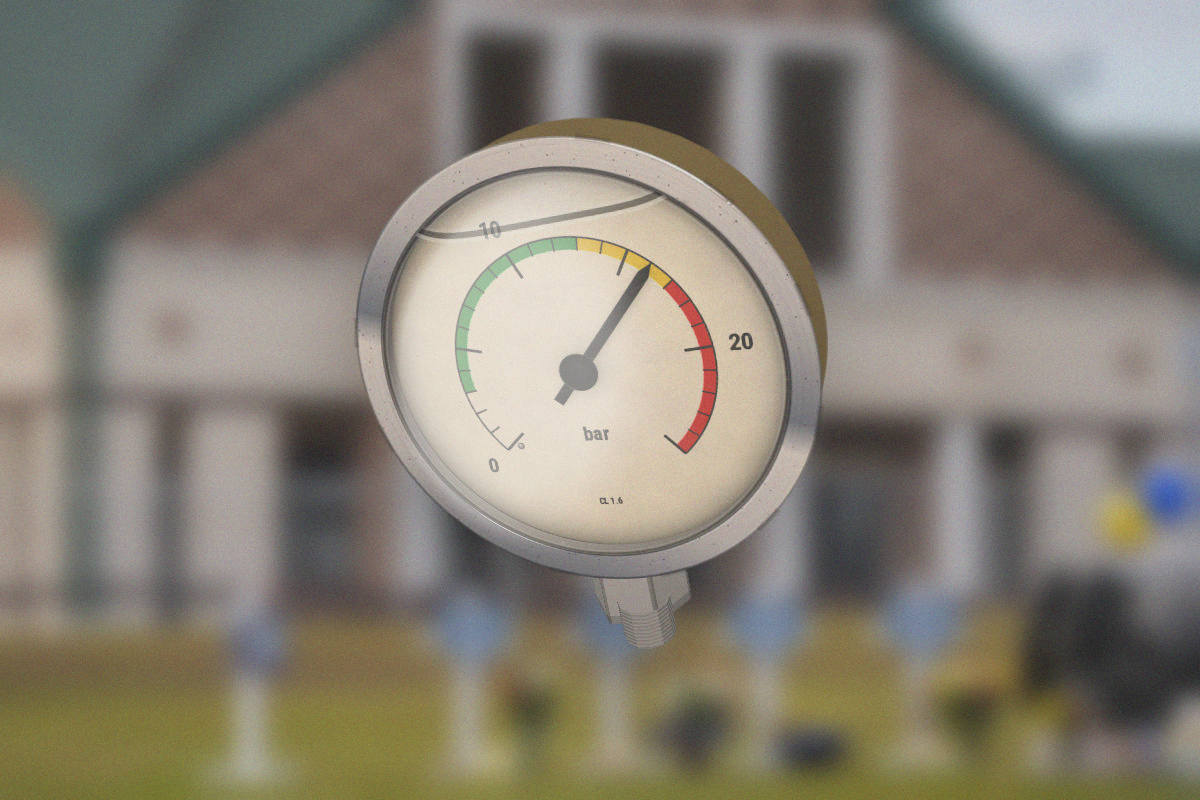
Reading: {"value": 16, "unit": "bar"}
